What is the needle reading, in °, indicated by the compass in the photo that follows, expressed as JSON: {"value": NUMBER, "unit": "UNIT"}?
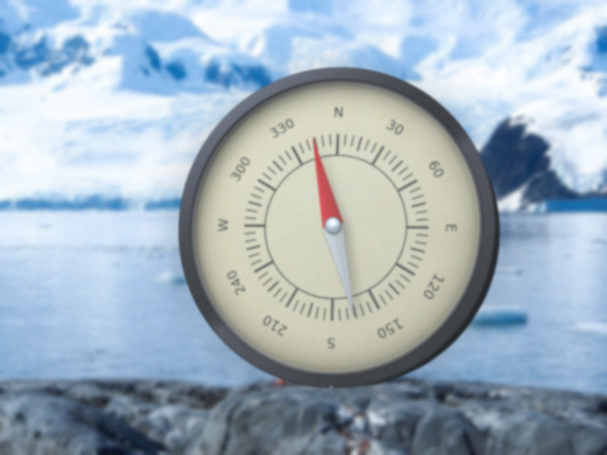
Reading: {"value": 345, "unit": "°"}
